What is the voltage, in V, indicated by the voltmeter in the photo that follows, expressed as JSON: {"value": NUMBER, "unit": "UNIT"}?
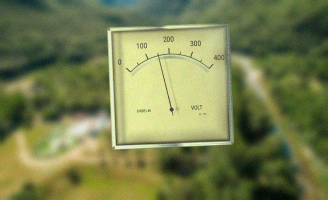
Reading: {"value": 150, "unit": "V"}
